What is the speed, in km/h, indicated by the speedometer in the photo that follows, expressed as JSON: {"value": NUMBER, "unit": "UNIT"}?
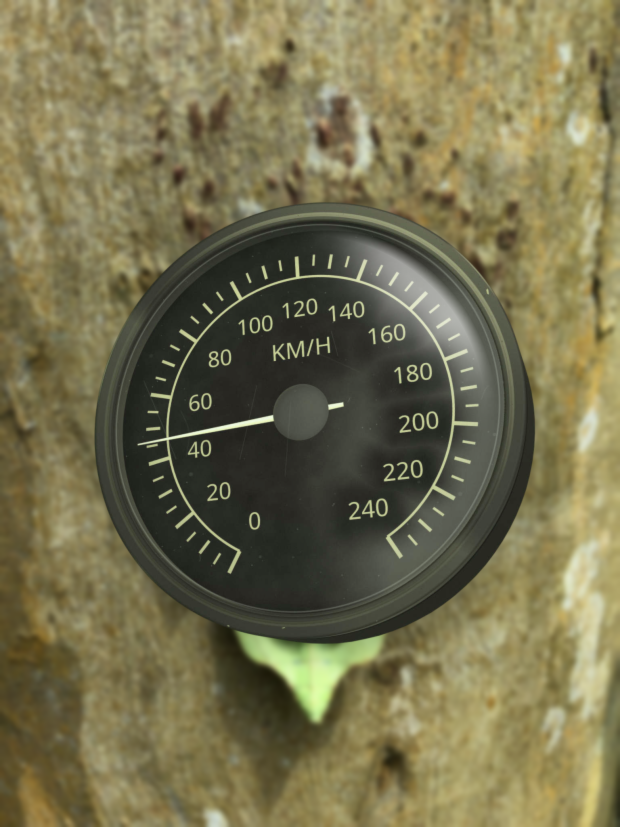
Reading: {"value": 45, "unit": "km/h"}
